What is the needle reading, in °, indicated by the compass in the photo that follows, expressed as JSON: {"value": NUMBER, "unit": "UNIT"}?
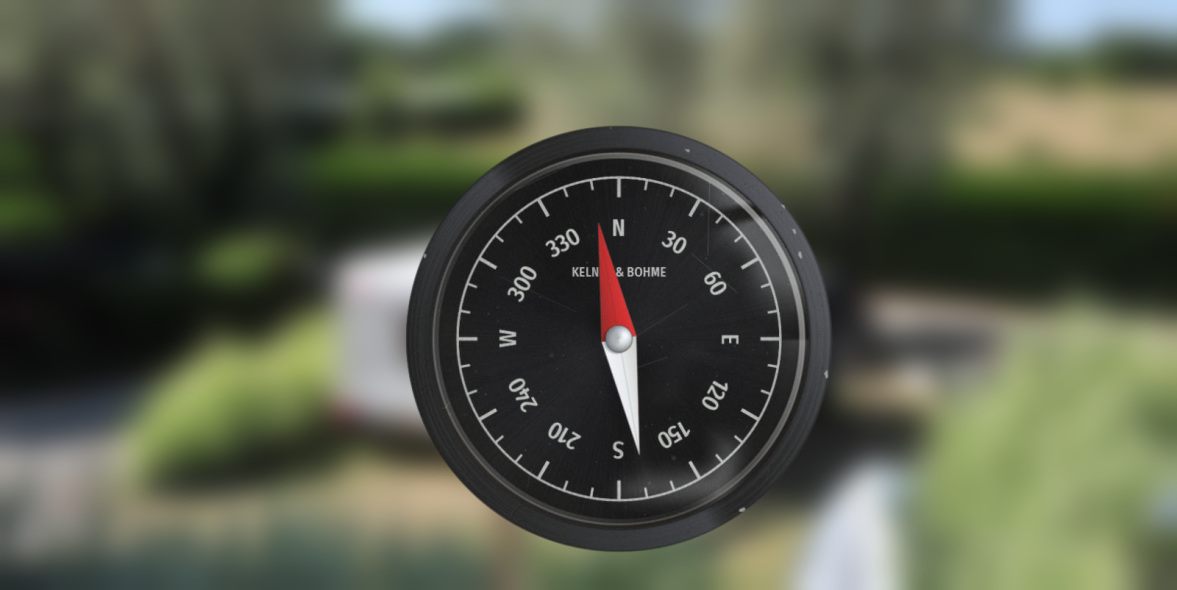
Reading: {"value": 350, "unit": "°"}
